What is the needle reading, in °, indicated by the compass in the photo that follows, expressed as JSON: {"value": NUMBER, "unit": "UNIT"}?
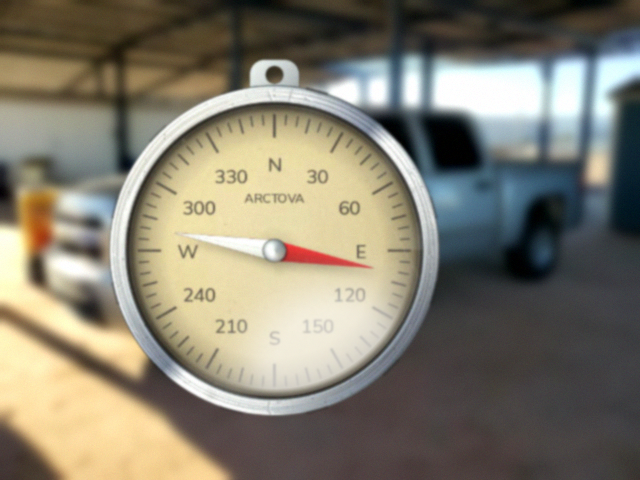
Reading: {"value": 100, "unit": "°"}
